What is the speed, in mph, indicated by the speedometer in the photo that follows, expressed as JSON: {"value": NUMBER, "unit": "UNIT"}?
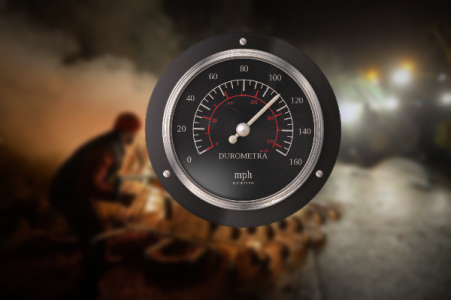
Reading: {"value": 110, "unit": "mph"}
